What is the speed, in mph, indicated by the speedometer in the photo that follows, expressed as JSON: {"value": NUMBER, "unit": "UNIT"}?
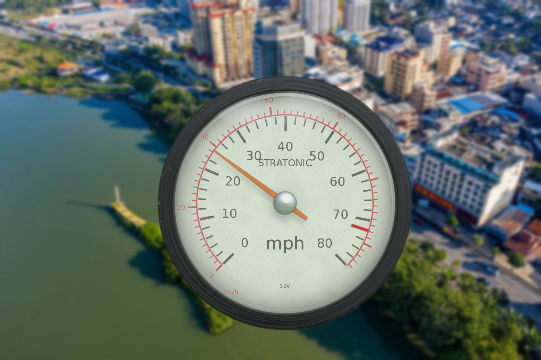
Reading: {"value": 24, "unit": "mph"}
